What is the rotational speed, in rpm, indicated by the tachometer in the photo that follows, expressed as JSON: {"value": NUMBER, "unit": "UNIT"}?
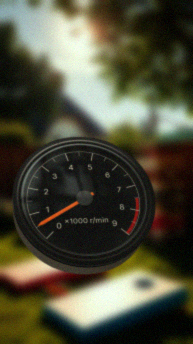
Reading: {"value": 500, "unit": "rpm"}
